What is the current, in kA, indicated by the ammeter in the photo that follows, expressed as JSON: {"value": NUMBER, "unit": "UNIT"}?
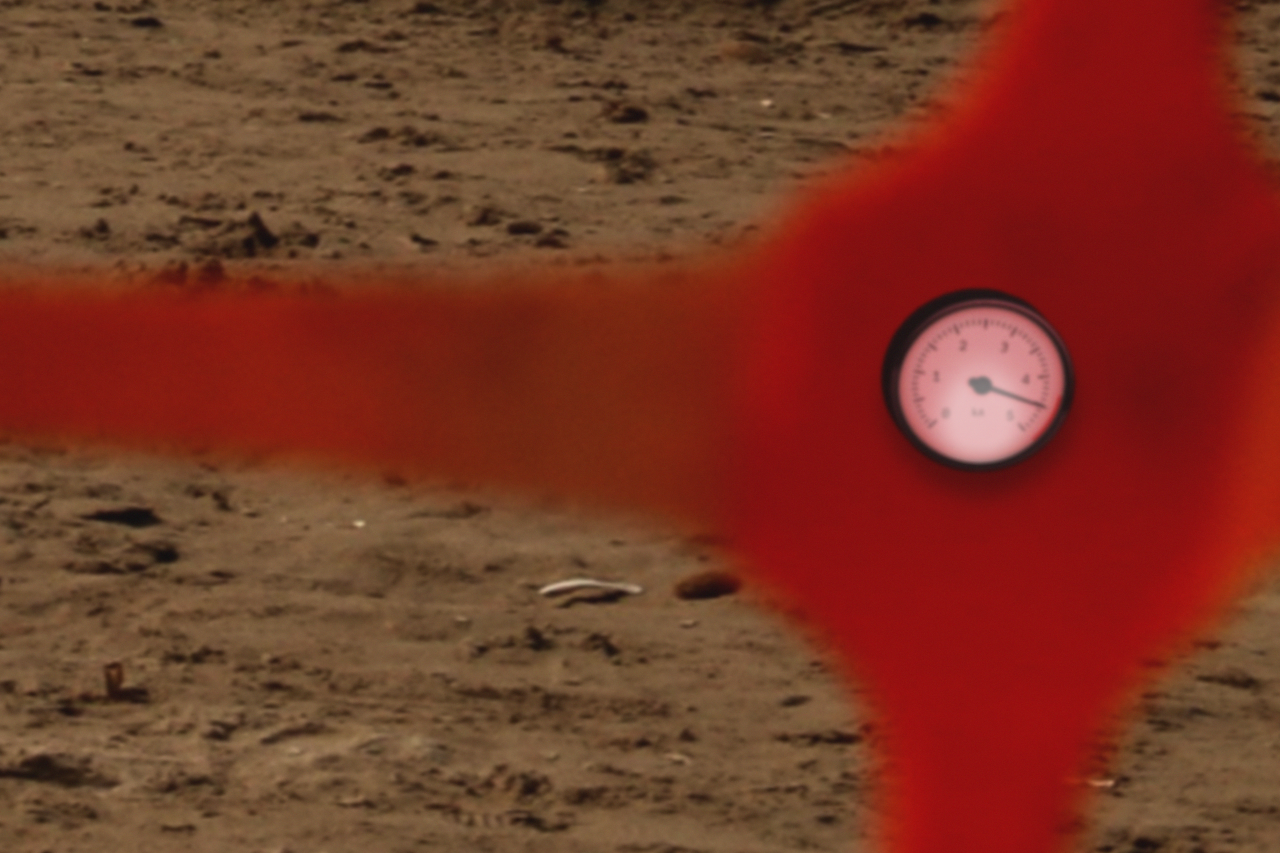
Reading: {"value": 4.5, "unit": "kA"}
